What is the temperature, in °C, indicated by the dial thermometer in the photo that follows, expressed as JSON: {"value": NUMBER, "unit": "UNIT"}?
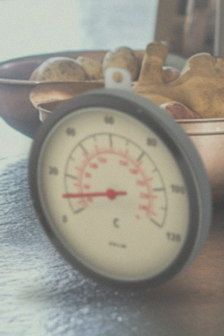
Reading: {"value": 10, "unit": "°C"}
